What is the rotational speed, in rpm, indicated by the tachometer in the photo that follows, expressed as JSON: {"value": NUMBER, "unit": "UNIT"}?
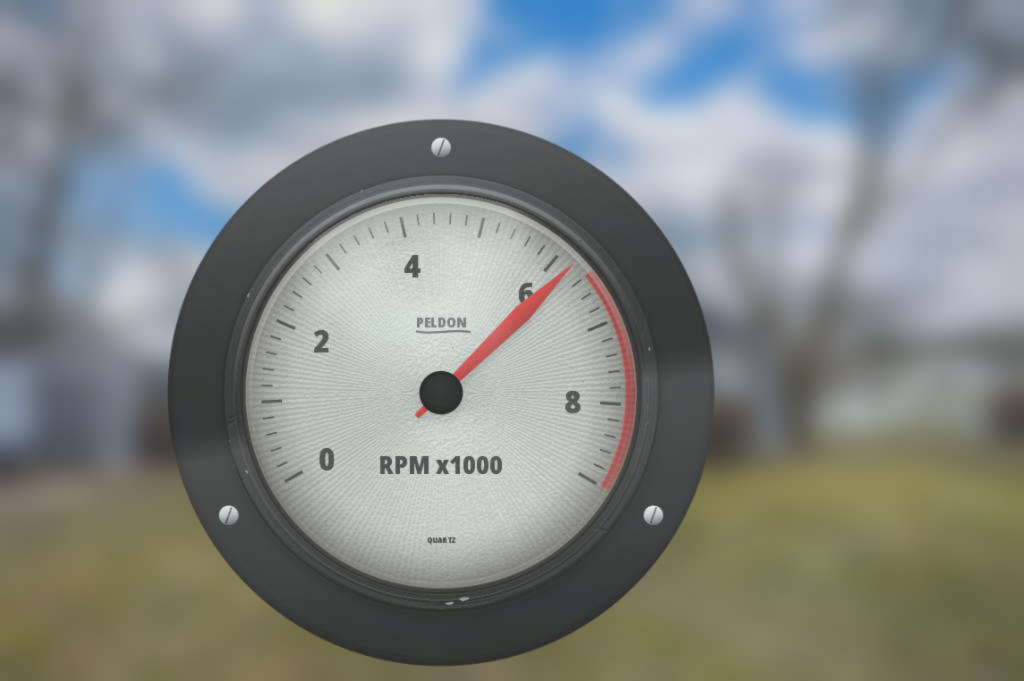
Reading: {"value": 6200, "unit": "rpm"}
